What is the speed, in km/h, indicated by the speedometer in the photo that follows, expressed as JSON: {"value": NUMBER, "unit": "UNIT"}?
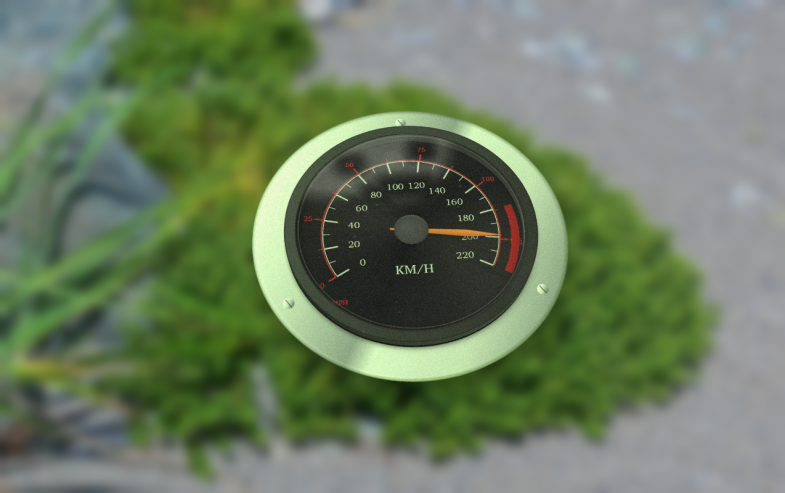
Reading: {"value": 200, "unit": "km/h"}
